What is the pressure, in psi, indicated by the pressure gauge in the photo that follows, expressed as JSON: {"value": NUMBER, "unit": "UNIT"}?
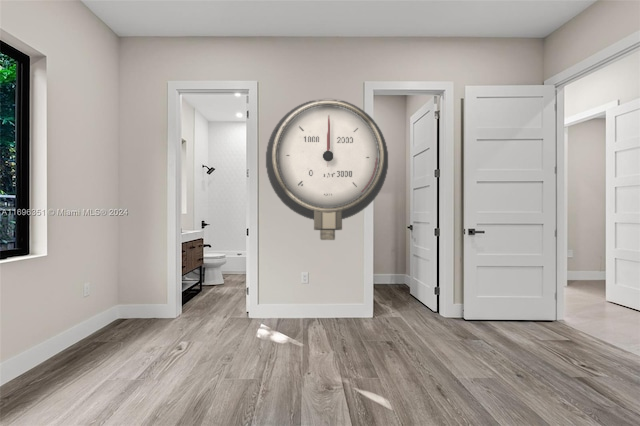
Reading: {"value": 1500, "unit": "psi"}
